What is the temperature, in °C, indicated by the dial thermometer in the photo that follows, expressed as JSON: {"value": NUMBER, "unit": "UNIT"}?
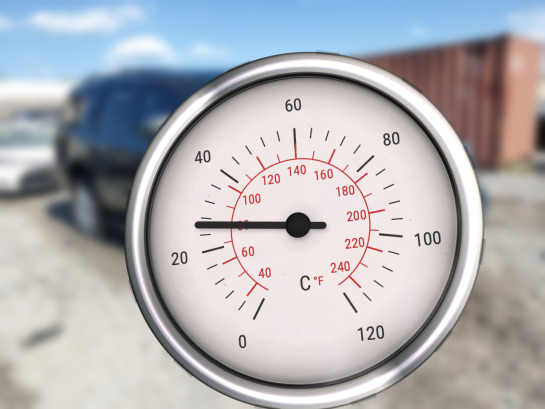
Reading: {"value": 26, "unit": "°C"}
